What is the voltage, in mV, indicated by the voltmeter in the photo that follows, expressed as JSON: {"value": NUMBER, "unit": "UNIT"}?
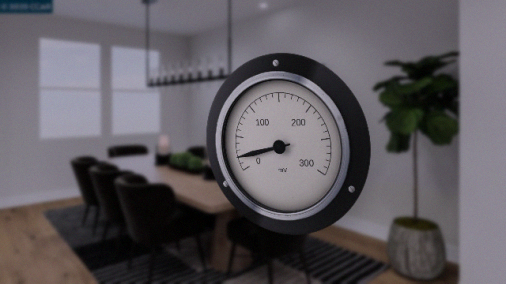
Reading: {"value": 20, "unit": "mV"}
